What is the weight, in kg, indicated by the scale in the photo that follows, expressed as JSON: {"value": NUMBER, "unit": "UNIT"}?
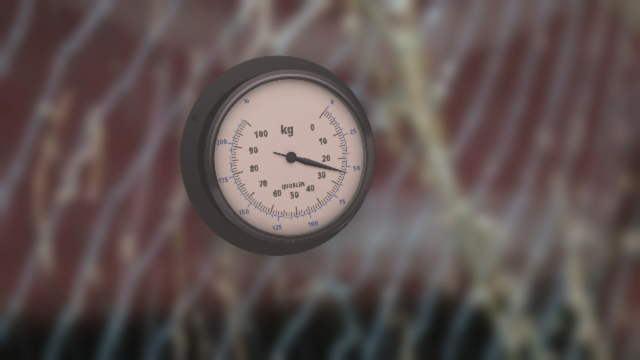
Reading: {"value": 25, "unit": "kg"}
